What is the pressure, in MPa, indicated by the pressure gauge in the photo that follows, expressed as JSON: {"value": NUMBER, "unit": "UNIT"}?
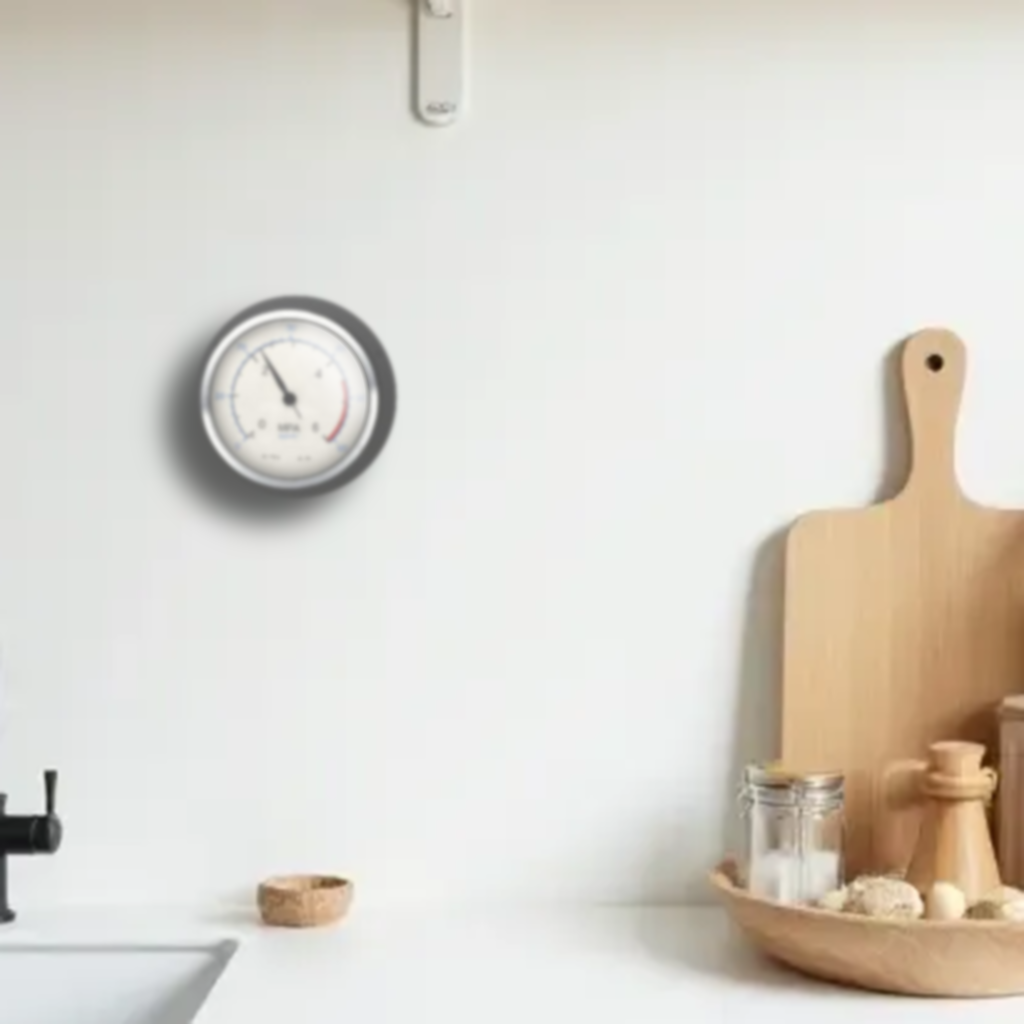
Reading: {"value": 2.25, "unit": "MPa"}
